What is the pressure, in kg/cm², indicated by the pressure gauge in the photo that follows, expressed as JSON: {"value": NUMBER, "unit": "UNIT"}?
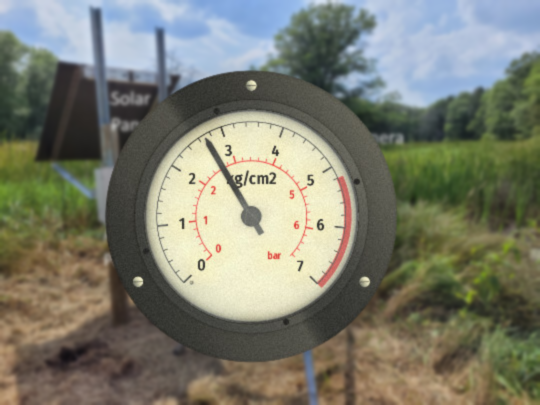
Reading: {"value": 2.7, "unit": "kg/cm²"}
